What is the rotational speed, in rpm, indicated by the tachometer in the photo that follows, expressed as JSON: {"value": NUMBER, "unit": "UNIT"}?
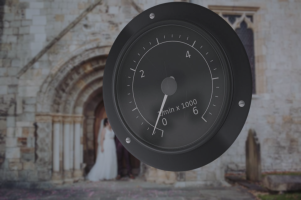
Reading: {"value": 200, "unit": "rpm"}
